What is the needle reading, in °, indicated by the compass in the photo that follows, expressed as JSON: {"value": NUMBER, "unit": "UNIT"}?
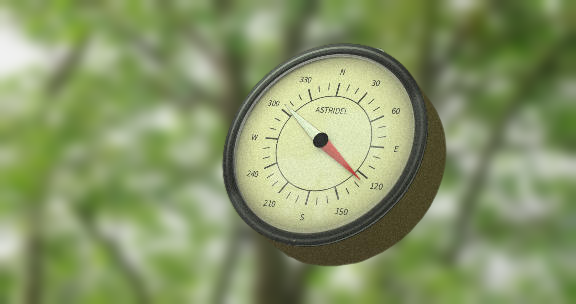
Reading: {"value": 125, "unit": "°"}
